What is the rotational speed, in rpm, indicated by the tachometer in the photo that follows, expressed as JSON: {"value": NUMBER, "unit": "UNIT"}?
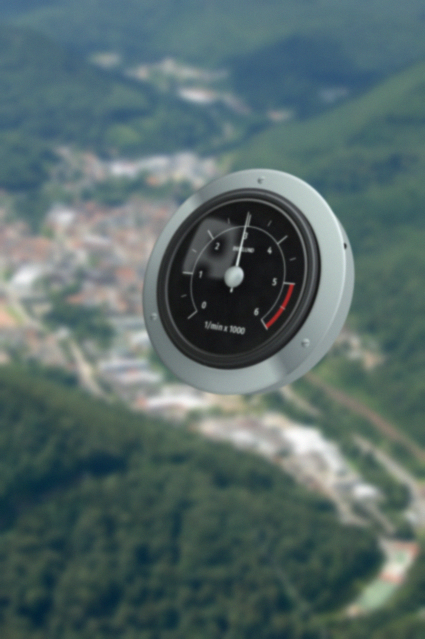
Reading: {"value": 3000, "unit": "rpm"}
